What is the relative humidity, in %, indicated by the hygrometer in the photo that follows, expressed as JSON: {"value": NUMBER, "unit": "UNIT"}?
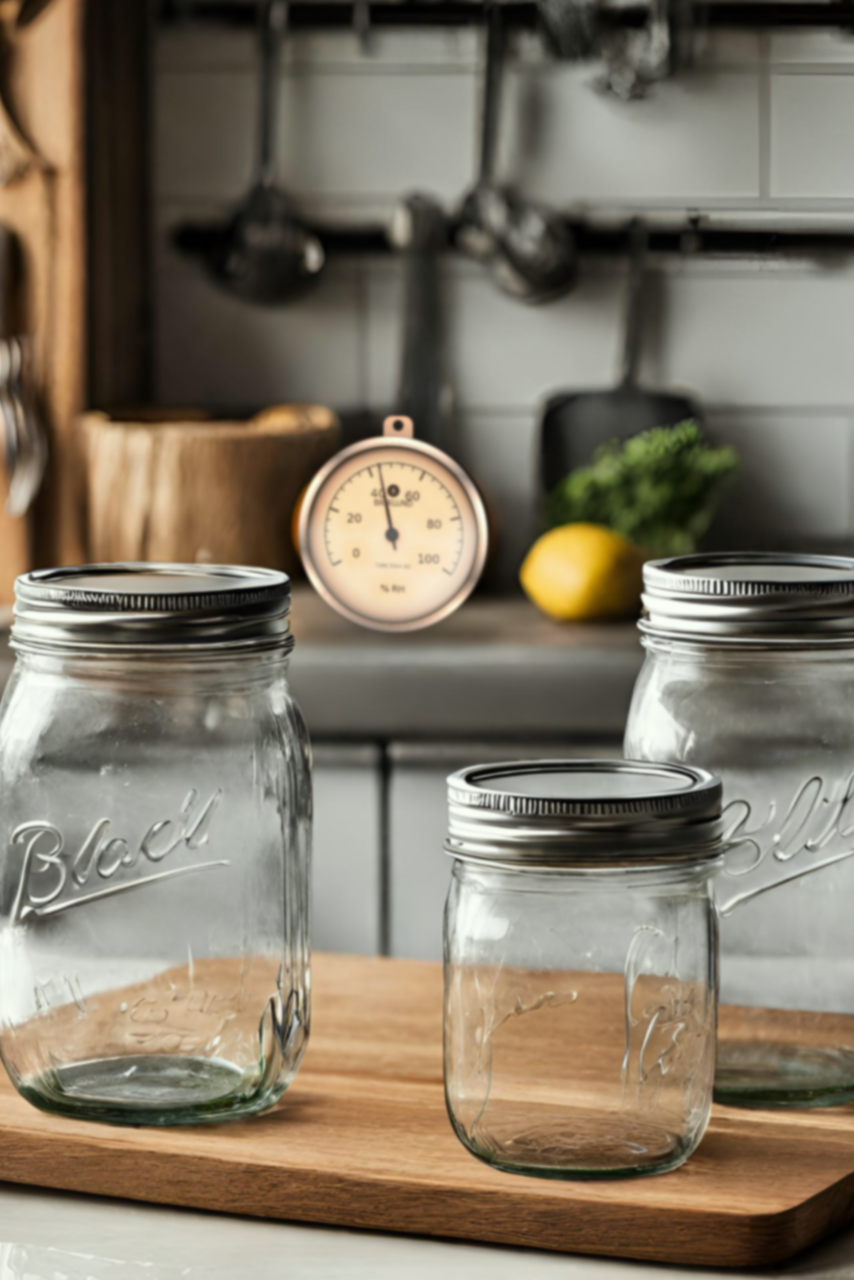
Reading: {"value": 44, "unit": "%"}
